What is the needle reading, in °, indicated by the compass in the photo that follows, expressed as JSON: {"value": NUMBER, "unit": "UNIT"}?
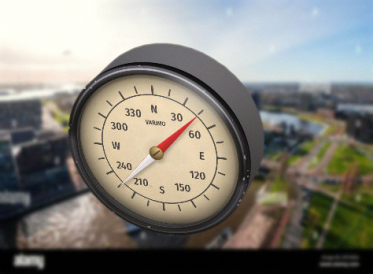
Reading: {"value": 45, "unit": "°"}
